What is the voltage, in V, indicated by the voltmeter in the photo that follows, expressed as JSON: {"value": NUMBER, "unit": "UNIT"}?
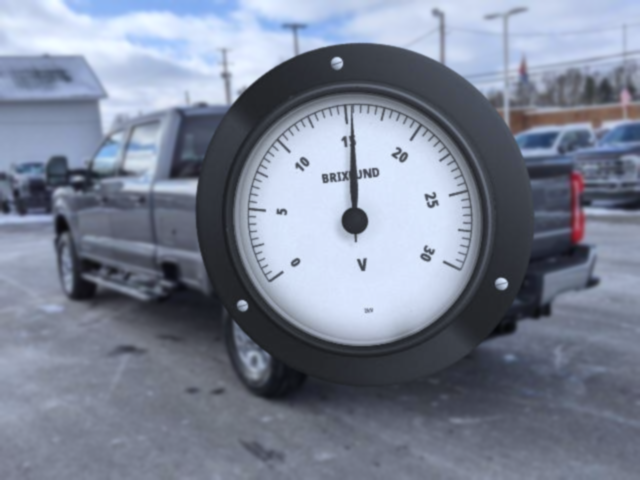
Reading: {"value": 15.5, "unit": "V"}
